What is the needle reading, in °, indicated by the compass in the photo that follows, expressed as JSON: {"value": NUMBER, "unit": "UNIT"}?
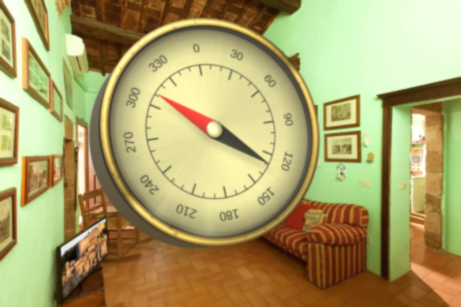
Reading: {"value": 310, "unit": "°"}
